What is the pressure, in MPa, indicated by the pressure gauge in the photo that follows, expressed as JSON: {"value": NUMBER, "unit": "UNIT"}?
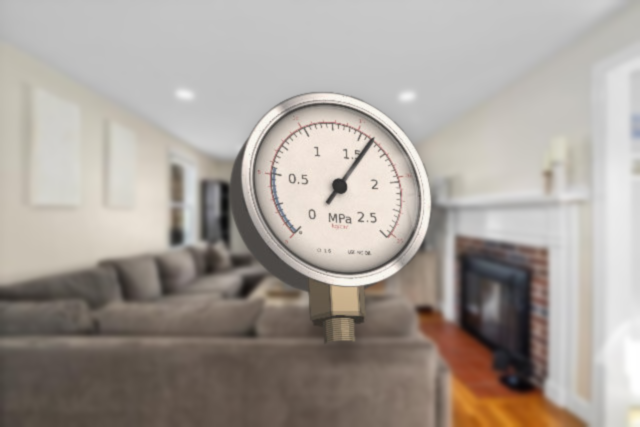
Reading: {"value": 1.6, "unit": "MPa"}
